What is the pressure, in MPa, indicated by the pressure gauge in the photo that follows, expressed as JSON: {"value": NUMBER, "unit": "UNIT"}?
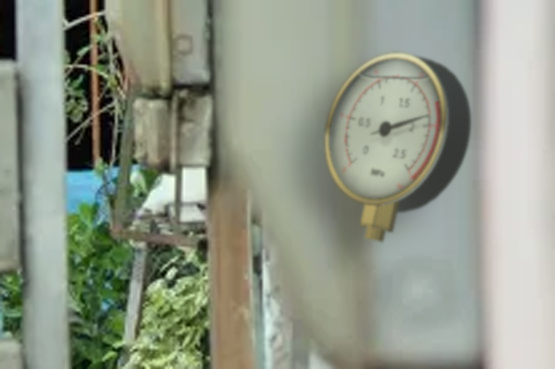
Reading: {"value": 1.9, "unit": "MPa"}
